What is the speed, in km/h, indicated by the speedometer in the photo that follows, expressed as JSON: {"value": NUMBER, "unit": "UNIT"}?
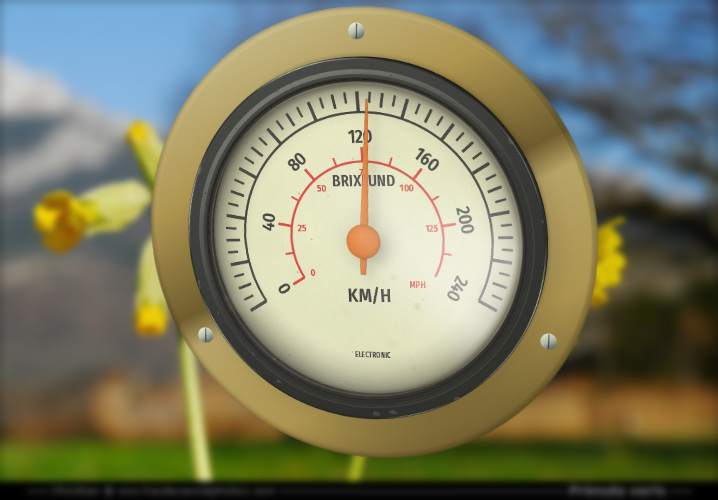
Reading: {"value": 125, "unit": "km/h"}
